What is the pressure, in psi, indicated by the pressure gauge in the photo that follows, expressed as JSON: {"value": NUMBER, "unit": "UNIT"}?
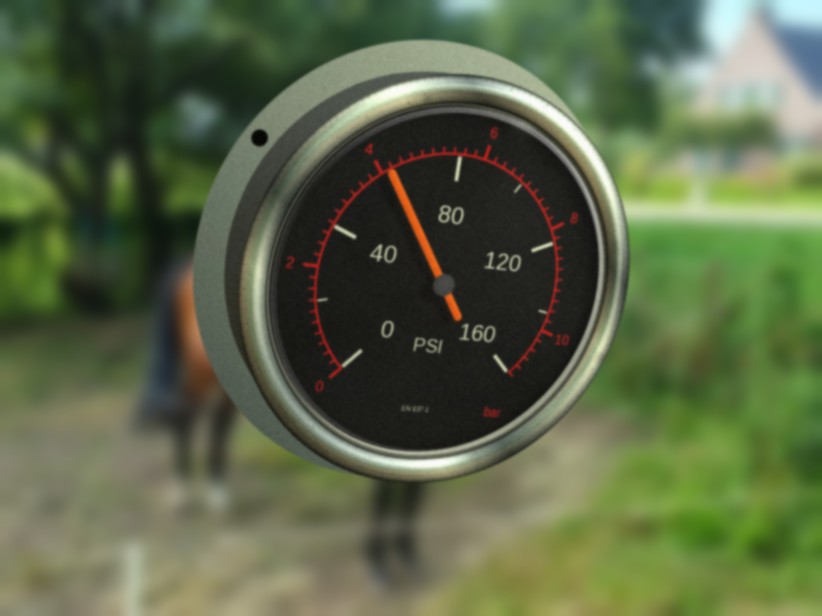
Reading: {"value": 60, "unit": "psi"}
